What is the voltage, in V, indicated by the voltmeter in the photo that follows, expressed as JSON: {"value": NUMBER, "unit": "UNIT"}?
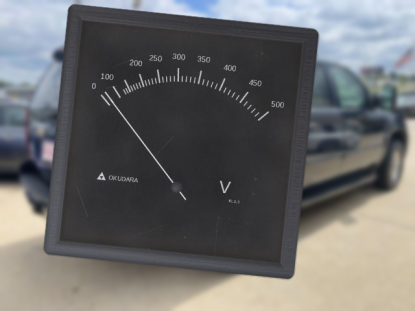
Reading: {"value": 50, "unit": "V"}
